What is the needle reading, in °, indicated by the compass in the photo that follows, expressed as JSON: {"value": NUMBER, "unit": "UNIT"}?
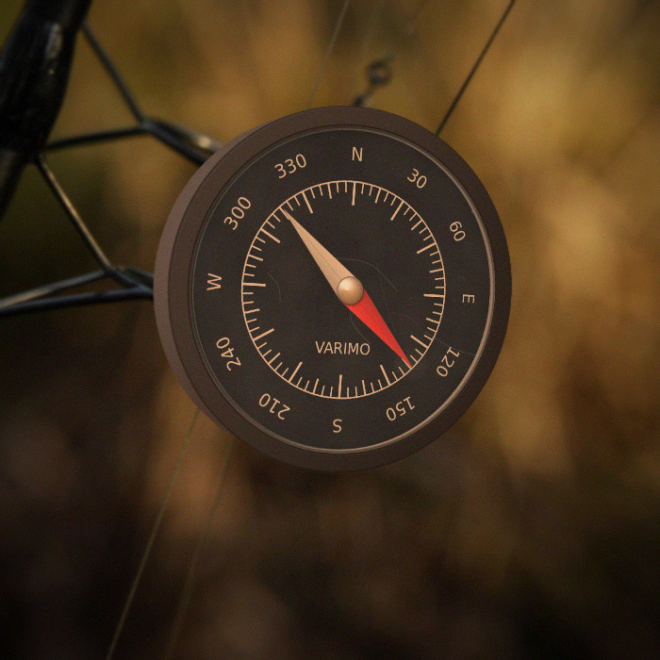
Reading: {"value": 135, "unit": "°"}
